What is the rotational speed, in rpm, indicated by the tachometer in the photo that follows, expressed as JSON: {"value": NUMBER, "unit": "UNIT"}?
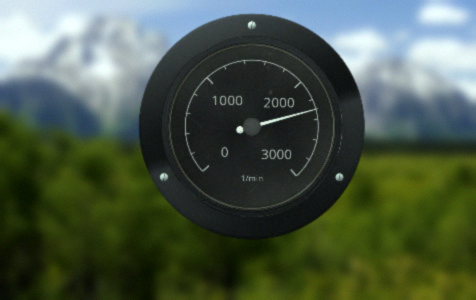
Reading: {"value": 2300, "unit": "rpm"}
